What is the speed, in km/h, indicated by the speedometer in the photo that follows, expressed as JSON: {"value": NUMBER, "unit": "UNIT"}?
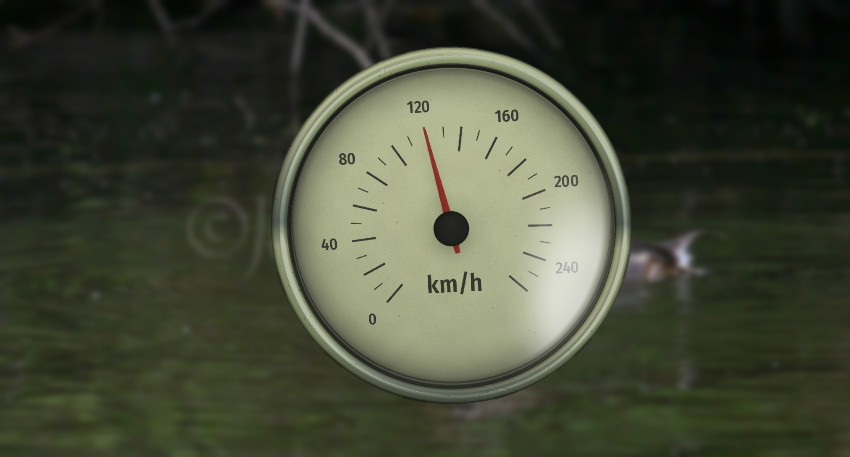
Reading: {"value": 120, "unit": "km/h"}
